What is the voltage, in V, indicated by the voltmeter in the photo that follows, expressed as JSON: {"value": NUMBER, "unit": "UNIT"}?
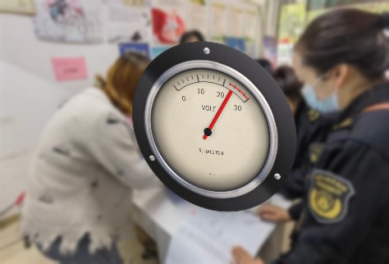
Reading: {"value": 24, "unit": "V"}
